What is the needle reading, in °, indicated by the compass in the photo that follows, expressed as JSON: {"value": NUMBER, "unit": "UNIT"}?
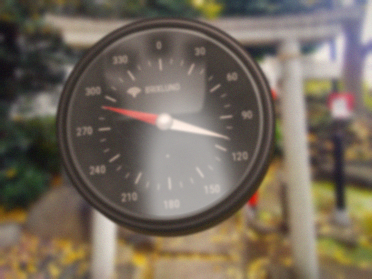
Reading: {"value": 290, "unit": "°"}
